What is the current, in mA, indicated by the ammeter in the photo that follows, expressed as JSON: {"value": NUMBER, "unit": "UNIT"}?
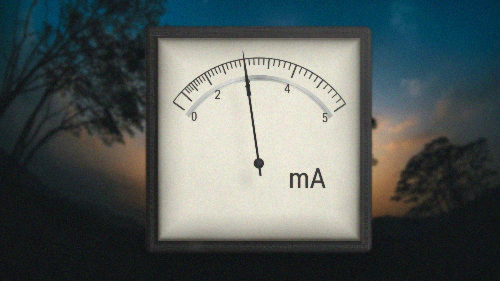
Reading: {"value": 3, "unit": "mA"}
